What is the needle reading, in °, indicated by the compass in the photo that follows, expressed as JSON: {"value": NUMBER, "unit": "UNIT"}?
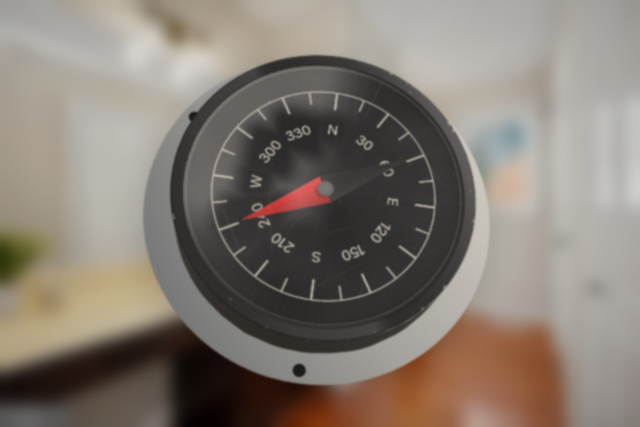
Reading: {"value": 240, "unit": "°"}
